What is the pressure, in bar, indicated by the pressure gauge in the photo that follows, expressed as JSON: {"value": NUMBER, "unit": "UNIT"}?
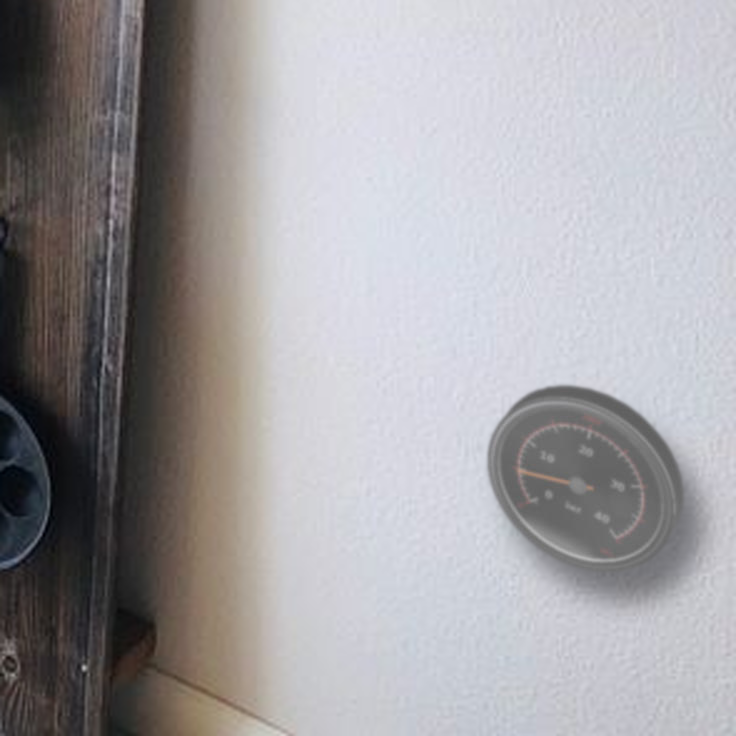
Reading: {"value": 5, "unit": "bar"}
